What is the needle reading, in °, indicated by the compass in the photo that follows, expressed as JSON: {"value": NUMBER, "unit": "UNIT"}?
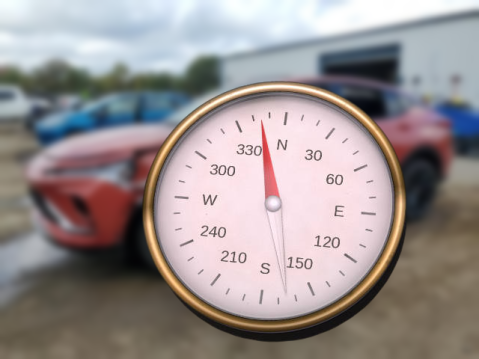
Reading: {"value": 345, "unit": "°"}
